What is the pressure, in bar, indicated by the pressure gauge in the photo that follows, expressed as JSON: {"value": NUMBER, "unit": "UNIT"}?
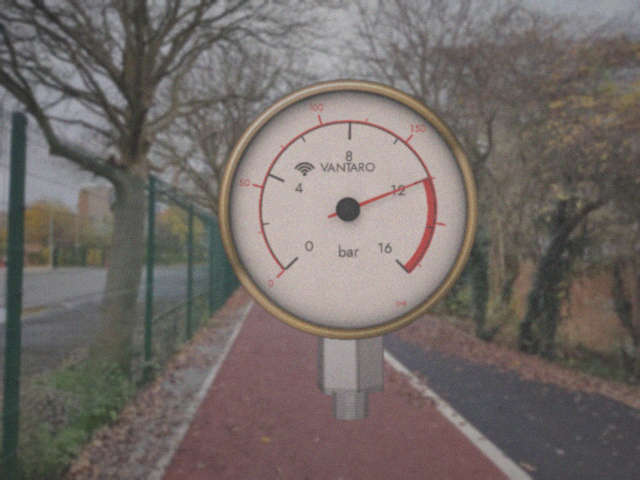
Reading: {"value": 12, "unit": "bar"}
